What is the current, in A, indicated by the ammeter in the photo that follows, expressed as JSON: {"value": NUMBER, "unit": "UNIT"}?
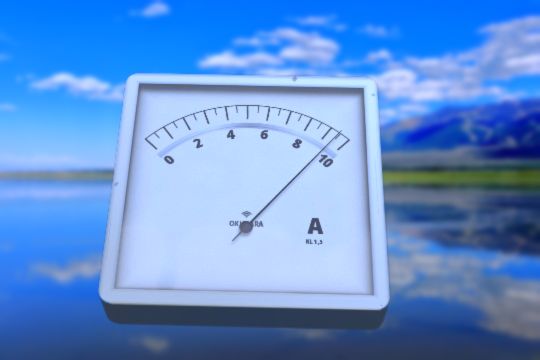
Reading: {"value": 9.5, "unit": "A"}
